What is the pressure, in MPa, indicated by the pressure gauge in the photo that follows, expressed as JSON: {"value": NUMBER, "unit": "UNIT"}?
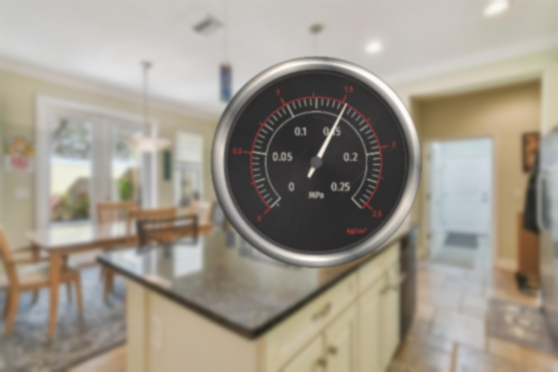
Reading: {"value": 0.15, "unit": "MPa"}
